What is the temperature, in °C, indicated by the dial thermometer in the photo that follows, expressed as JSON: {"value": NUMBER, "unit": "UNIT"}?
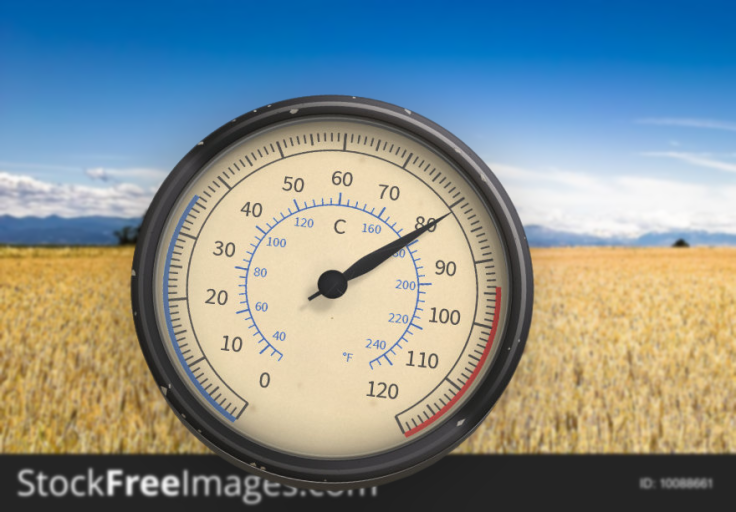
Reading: {"value": 81, "unit": "°C"}
